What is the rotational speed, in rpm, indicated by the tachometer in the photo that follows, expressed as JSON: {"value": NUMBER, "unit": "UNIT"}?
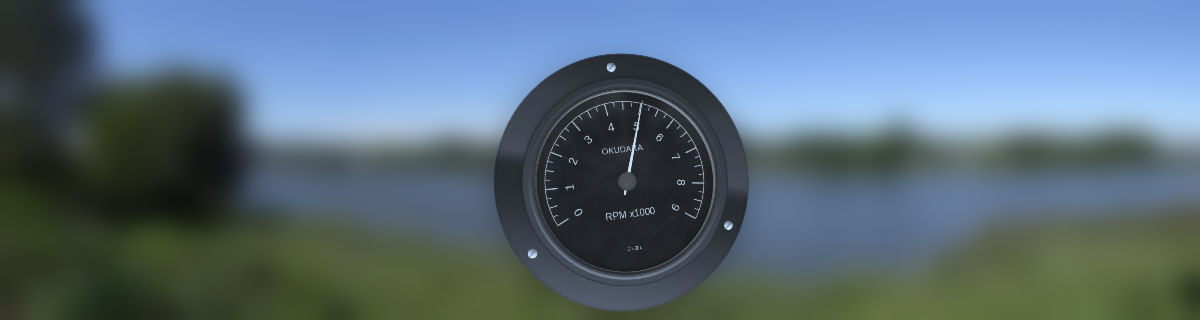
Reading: {"value": 5000, "unit": "rpm"}
